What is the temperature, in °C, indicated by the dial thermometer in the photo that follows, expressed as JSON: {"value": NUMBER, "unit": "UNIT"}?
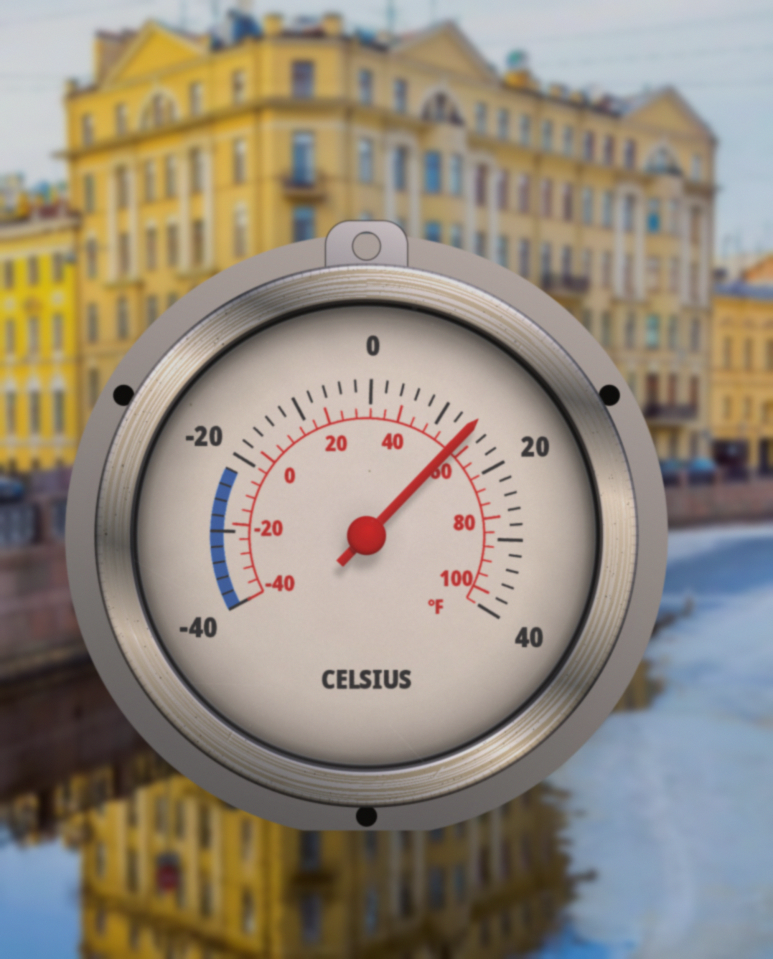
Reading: {"value": 14, "unit": "°C"}
